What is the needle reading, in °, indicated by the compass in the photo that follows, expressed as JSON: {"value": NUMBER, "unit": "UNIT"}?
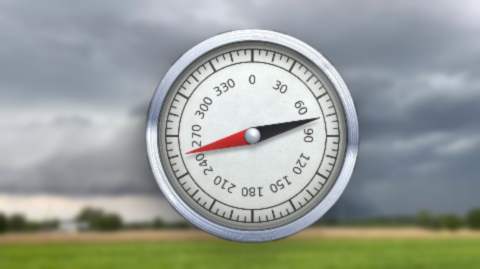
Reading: {"value": 255, "unit": "°"}
